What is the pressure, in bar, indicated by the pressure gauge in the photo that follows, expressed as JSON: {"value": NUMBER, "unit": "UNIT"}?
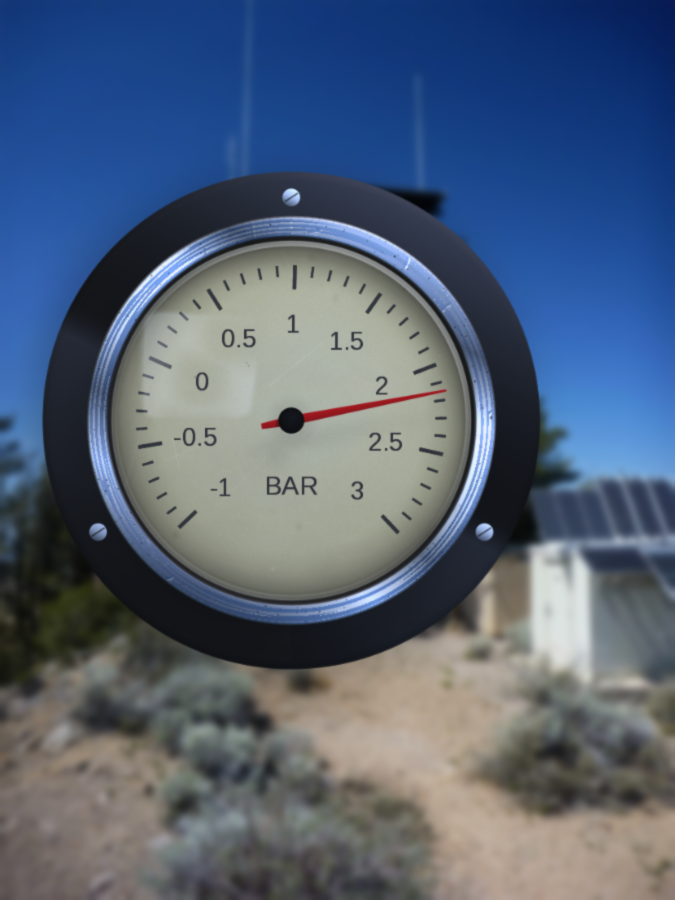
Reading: {"value": 2.15, "unit": "bar"}
